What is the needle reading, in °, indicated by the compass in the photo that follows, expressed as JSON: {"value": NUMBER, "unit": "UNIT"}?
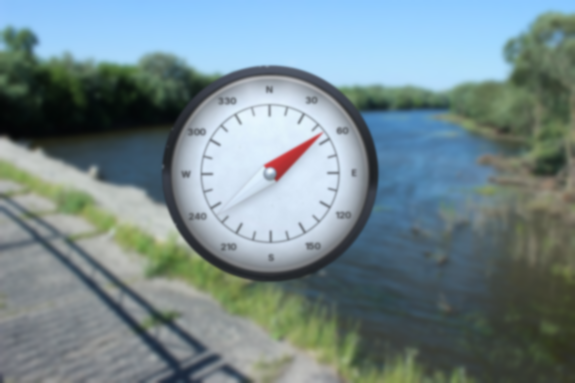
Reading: {"value": 52.5, "unit": "°"}
